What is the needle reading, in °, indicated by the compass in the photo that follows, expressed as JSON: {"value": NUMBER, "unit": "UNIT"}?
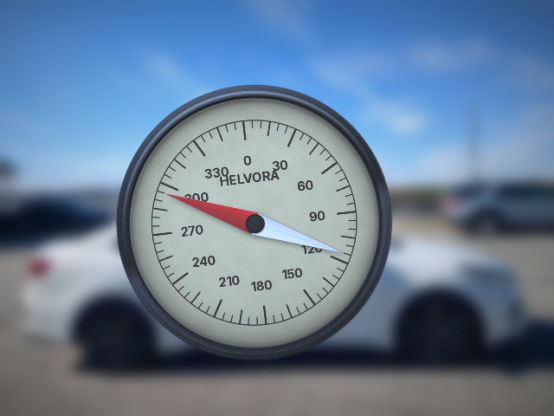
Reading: {"value": 295, "unit": "°"}
